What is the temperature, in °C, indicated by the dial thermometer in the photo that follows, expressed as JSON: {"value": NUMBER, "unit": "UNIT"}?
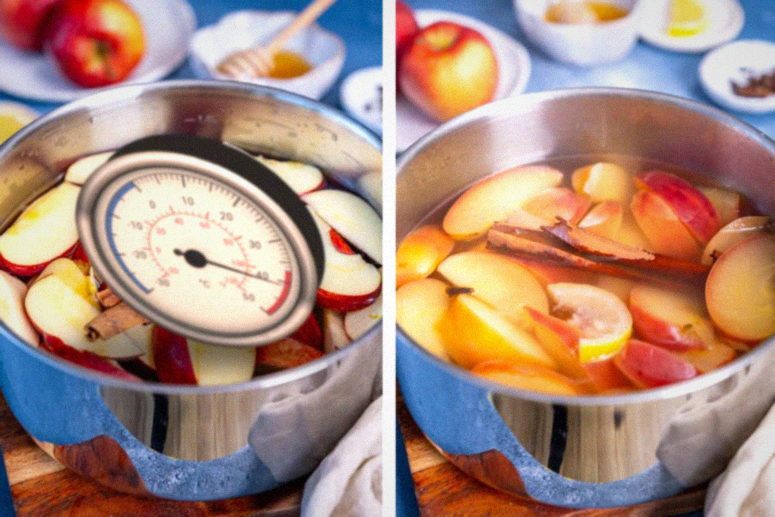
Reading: {"value": 40, "unit": "°C"}
